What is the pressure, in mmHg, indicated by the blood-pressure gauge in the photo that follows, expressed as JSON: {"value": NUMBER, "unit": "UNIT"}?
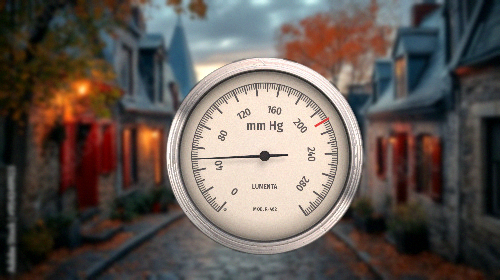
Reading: {"value": 50, "unit": "mmHg"}
